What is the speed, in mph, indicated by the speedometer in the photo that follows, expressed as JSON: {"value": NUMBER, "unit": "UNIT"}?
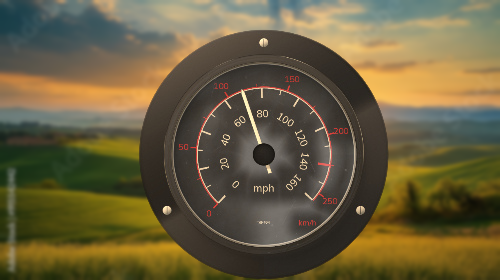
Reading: {"value": 70, "unit": "mph"}
